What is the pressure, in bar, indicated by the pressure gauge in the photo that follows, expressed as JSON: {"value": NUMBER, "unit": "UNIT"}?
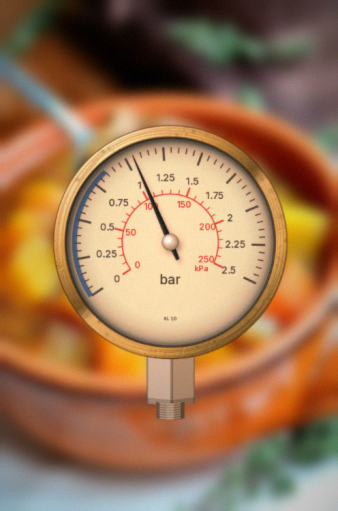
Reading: {"value": 1.05, "unit": "bar"}
